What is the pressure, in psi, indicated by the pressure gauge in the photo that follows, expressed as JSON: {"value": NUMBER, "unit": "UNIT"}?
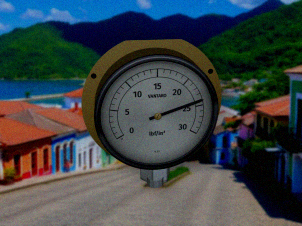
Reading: {"value": 24, "unit": "psi"}
